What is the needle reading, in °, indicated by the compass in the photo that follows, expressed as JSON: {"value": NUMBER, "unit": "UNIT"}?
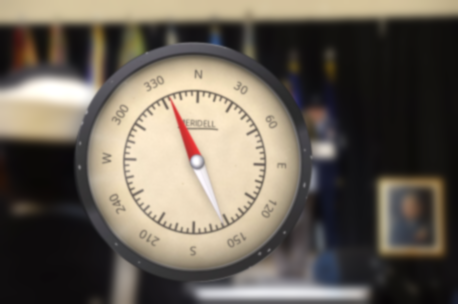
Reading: {"value": 335, "unit": "°"}
